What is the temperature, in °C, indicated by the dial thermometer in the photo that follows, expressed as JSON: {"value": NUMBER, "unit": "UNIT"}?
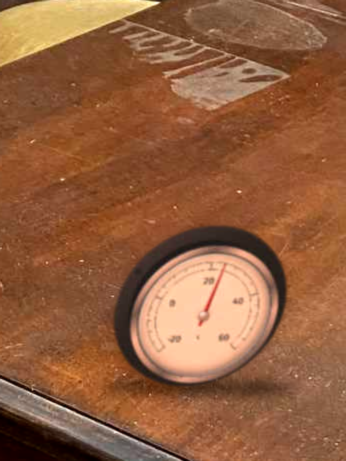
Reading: {"value": 24, "unit": "°C"}
